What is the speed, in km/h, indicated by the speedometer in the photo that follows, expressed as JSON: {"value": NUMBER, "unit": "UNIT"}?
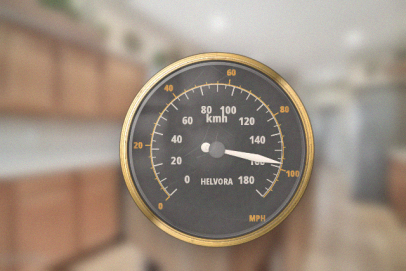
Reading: {"value": 157.5, "unit": "km/h"}
